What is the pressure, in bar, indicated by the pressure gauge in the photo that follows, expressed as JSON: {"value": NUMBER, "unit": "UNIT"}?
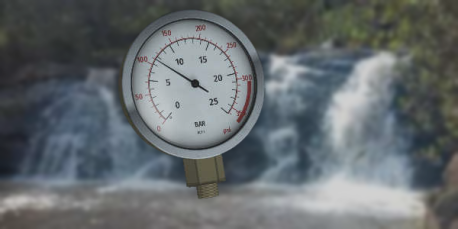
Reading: {"value": 7.5, "unit": "bar"}
